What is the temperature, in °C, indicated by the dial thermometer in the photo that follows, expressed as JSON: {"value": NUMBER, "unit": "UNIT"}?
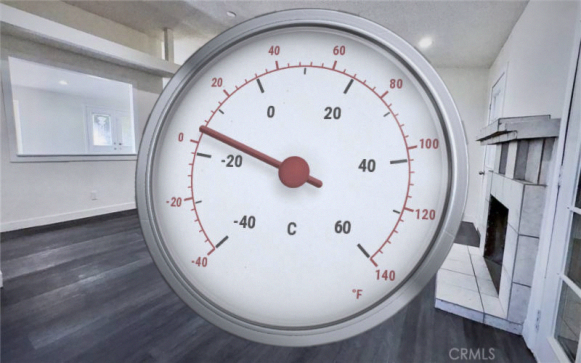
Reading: {"value": -15, "unit": "°C"}
